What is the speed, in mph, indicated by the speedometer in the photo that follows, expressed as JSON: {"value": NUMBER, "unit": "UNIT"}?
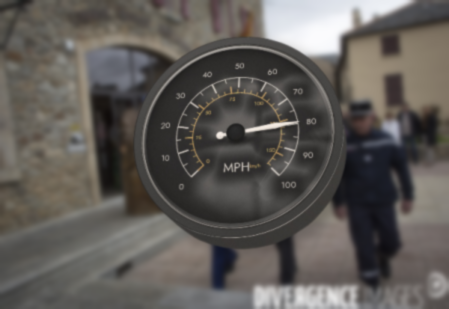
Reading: {"value": 80, "unit": "mph"}
